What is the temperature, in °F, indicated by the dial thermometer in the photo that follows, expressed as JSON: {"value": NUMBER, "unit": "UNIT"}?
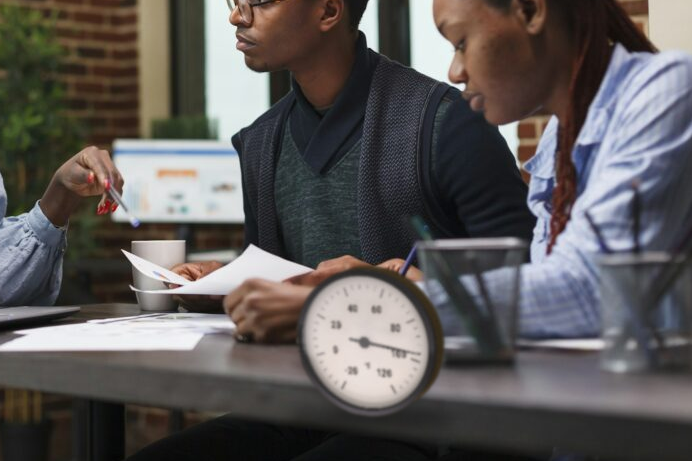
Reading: {"value": 96, "unit": "°F"}
